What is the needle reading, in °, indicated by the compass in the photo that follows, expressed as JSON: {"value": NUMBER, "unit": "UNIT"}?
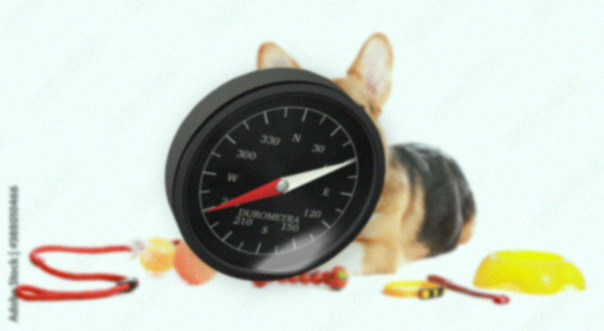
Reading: {"value": 240, "unit": "°"}
